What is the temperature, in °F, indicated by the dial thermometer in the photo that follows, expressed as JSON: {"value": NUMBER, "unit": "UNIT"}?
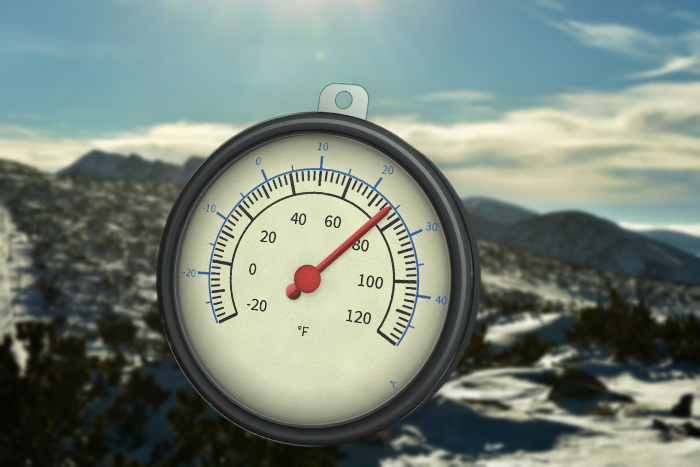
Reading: {"value": 76, "unit": "°F"}
